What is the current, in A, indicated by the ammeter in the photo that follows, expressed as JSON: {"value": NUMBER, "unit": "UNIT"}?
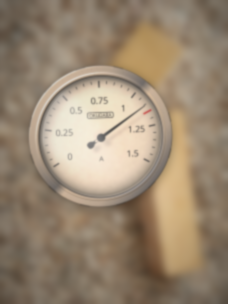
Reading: {"value": 1.1, "unit": "A"}
